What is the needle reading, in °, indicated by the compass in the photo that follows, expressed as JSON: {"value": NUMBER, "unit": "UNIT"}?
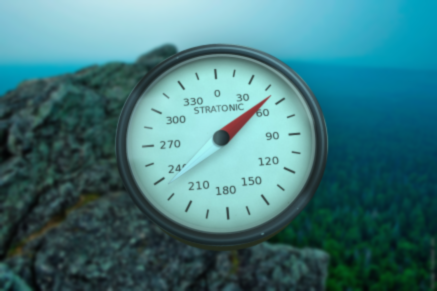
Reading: {"value": 52.5, "unit": "°"}
